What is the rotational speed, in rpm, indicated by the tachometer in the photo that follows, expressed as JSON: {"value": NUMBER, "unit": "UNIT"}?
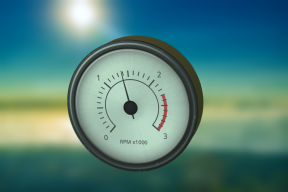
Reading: {"value": 1400, "unit": "rpm"}
